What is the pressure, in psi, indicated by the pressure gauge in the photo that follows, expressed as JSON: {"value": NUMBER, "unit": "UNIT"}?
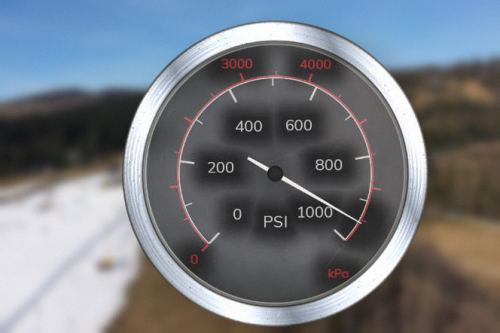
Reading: {"value": 950, "unit": "psi"}
